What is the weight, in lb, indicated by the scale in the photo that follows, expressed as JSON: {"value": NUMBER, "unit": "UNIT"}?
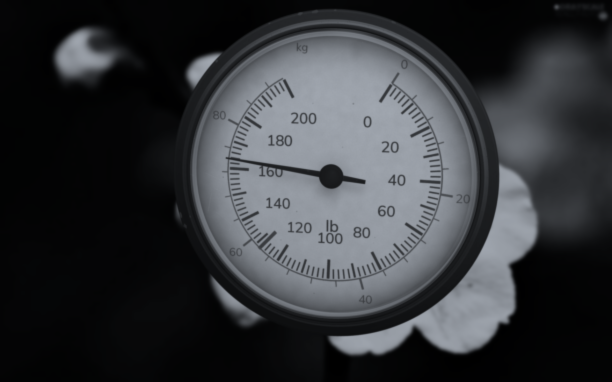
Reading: {"value": 164, "unit": "lb"}
